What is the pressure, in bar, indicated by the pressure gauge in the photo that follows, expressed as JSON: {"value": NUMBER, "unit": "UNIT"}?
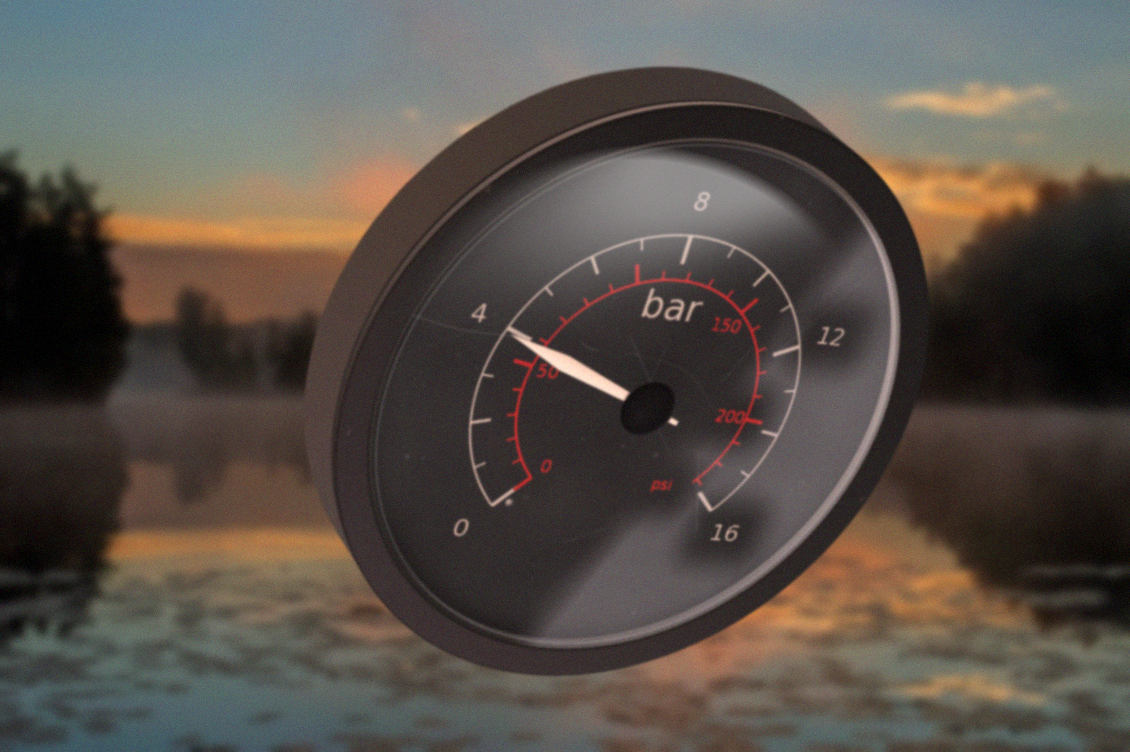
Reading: {"value": 4, "unit": "bar"}
